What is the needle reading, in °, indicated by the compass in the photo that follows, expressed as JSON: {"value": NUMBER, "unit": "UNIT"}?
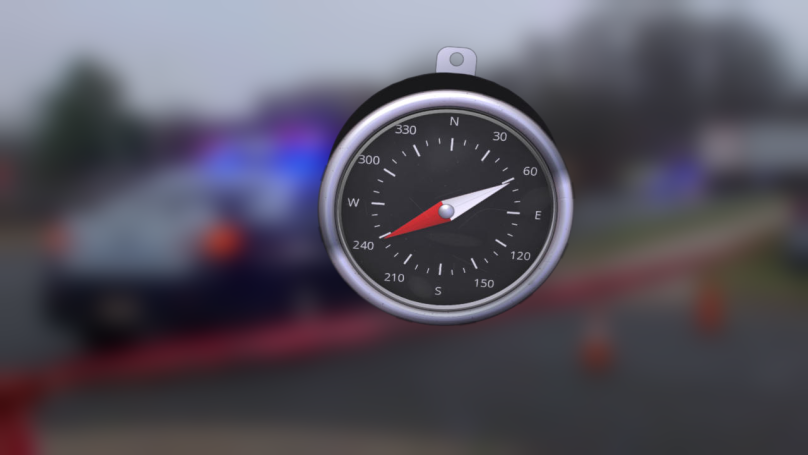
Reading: {"value": 240, "unit": "°"}
